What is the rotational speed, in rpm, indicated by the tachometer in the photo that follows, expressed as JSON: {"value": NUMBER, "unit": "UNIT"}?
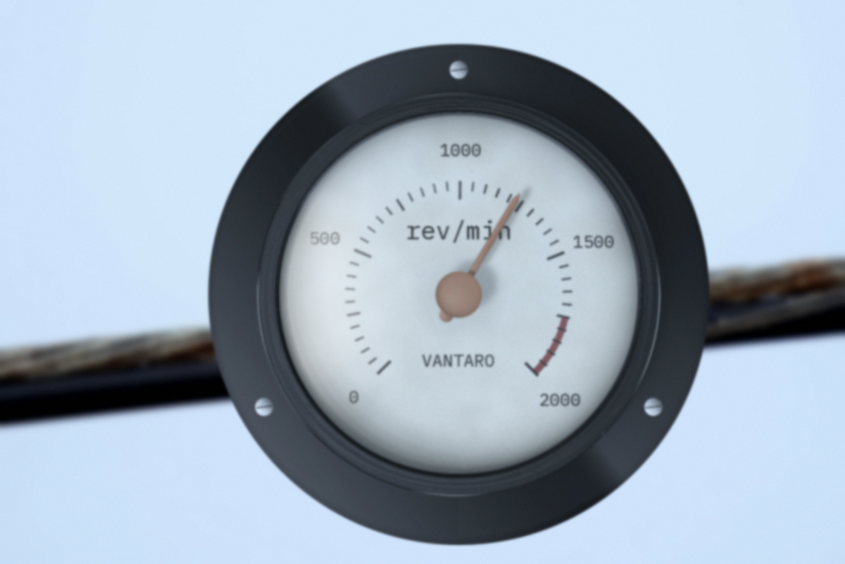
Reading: {"value": 1225, "unit": "rpm"}
